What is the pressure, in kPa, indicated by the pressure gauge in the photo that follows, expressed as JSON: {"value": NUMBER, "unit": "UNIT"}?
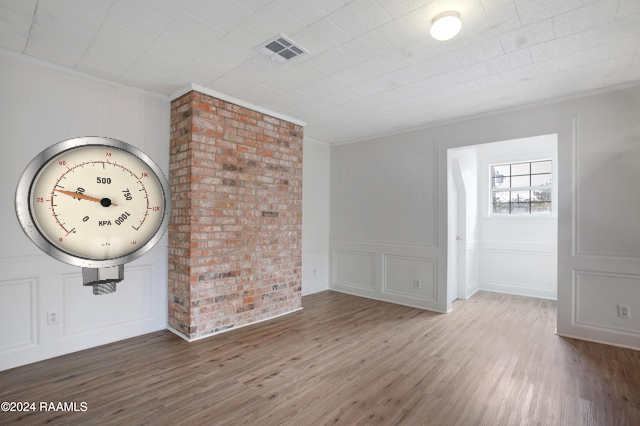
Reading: {"value": 225, "unit": "kPa"}
